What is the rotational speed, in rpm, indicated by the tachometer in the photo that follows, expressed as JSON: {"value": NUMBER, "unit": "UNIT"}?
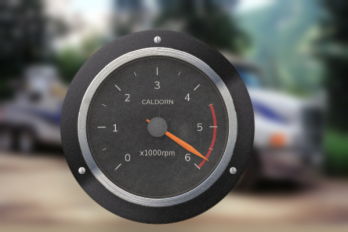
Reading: {"value": 5750, "unit": "rpm"}
